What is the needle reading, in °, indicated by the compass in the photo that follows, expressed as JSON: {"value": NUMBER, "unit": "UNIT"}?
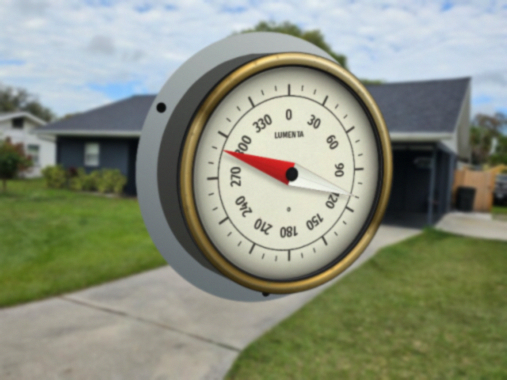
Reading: {"value": 290, "unit": "°"}
